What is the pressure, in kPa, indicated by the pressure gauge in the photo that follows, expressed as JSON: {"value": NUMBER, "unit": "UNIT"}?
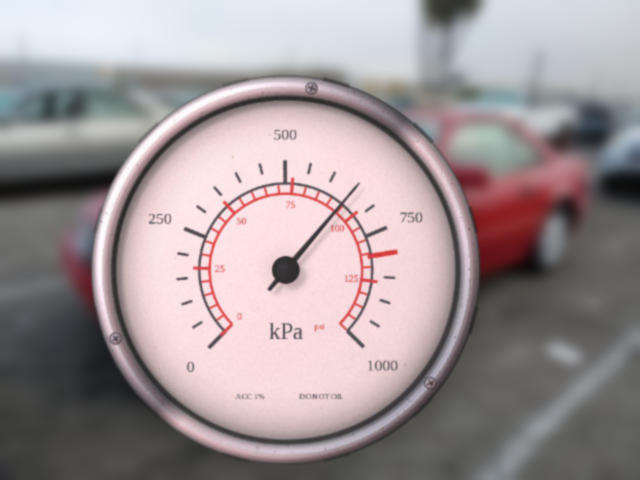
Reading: {"value": 650, "unit": "kPa"}
